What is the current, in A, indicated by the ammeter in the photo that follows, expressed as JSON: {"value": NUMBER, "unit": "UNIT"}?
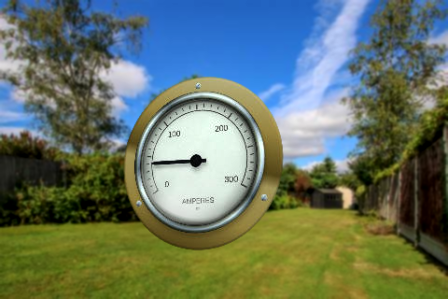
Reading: {"value": 40, "unit": "A"}
